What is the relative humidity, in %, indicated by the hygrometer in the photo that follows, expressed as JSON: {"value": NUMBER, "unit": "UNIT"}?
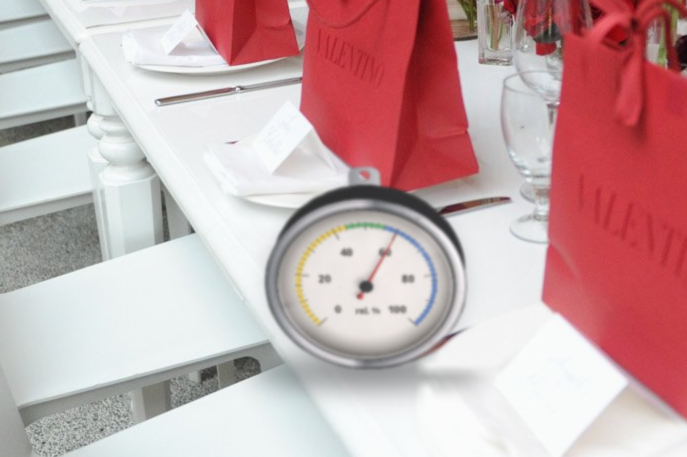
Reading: {"value": 60, "unit": "%"}
